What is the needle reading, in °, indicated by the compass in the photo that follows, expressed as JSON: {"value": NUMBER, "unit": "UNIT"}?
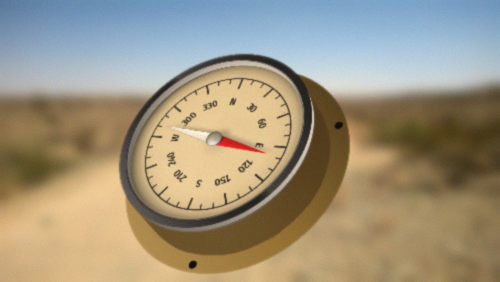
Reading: {"value": 100, "unit": "°"}
